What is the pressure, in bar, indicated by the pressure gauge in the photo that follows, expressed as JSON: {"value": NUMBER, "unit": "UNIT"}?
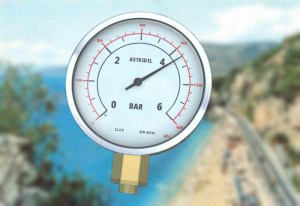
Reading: {"value": 4.25, "unit": "bar"}
